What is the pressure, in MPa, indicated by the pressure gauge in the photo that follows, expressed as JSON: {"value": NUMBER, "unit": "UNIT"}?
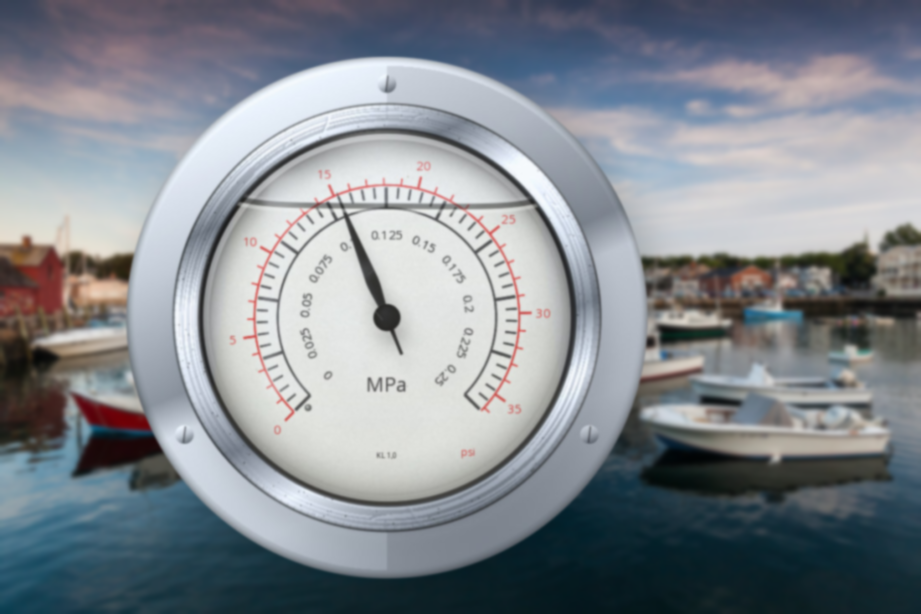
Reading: {"value": 0.105, "unit": "MPa"}
